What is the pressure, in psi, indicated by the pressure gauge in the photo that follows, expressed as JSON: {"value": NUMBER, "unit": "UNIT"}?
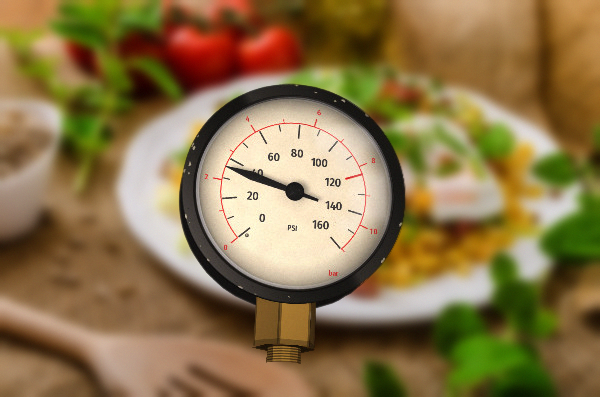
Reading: {"value": 35, "unit": "psi"}
